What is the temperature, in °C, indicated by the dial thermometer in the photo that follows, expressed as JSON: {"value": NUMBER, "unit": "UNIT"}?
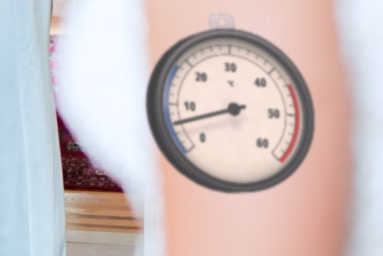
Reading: {"value": 6, "unit": "°C"}
